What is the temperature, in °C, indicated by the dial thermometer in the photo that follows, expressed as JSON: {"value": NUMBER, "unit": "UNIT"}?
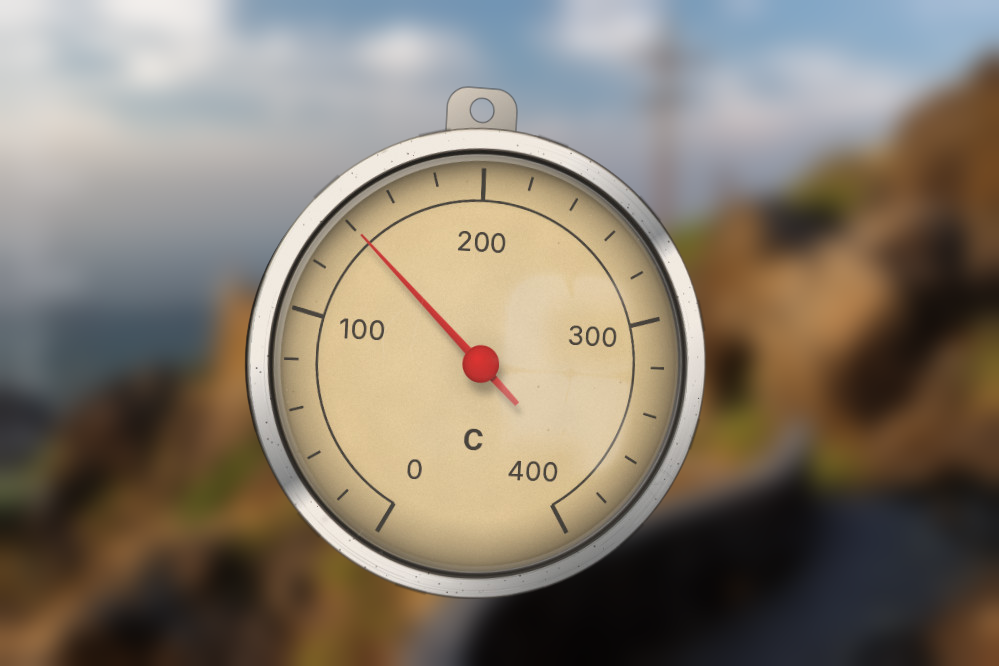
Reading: {"value": 140, "unit": "°C"}
